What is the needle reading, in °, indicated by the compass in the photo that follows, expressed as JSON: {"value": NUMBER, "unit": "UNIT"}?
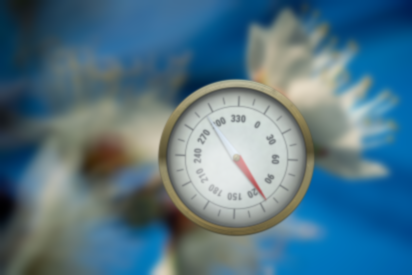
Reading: {"value": 112.5, "unit": "°"}
